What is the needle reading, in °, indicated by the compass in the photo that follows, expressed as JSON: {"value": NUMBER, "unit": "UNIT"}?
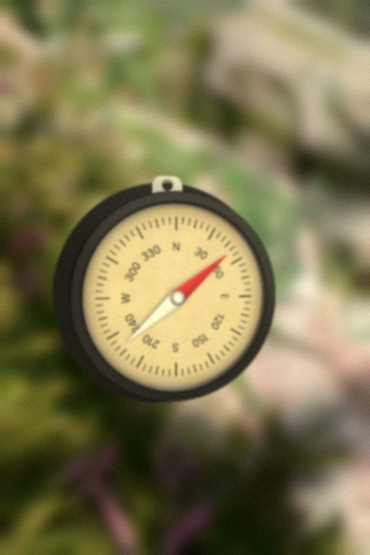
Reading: {"value": 50, "unit": "°"}
